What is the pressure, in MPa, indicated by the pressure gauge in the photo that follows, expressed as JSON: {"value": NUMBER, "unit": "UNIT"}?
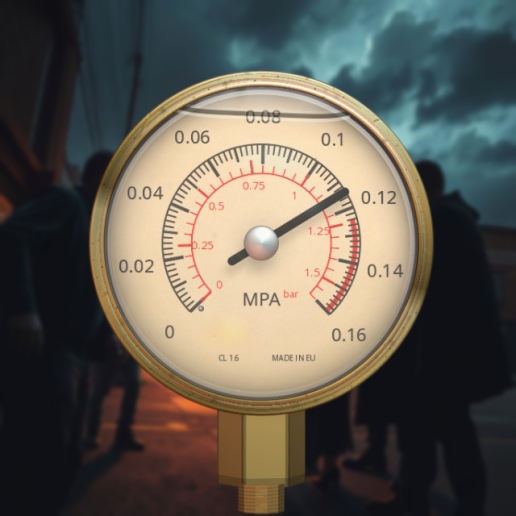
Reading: {"value": 0.114, "unit": "MPa"}
